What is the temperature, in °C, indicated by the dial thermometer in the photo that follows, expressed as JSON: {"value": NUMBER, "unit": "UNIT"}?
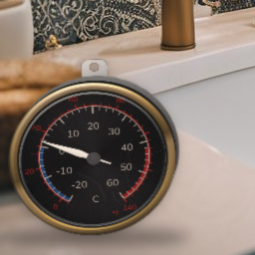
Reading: {"value": 2, "unit": "°C"}
